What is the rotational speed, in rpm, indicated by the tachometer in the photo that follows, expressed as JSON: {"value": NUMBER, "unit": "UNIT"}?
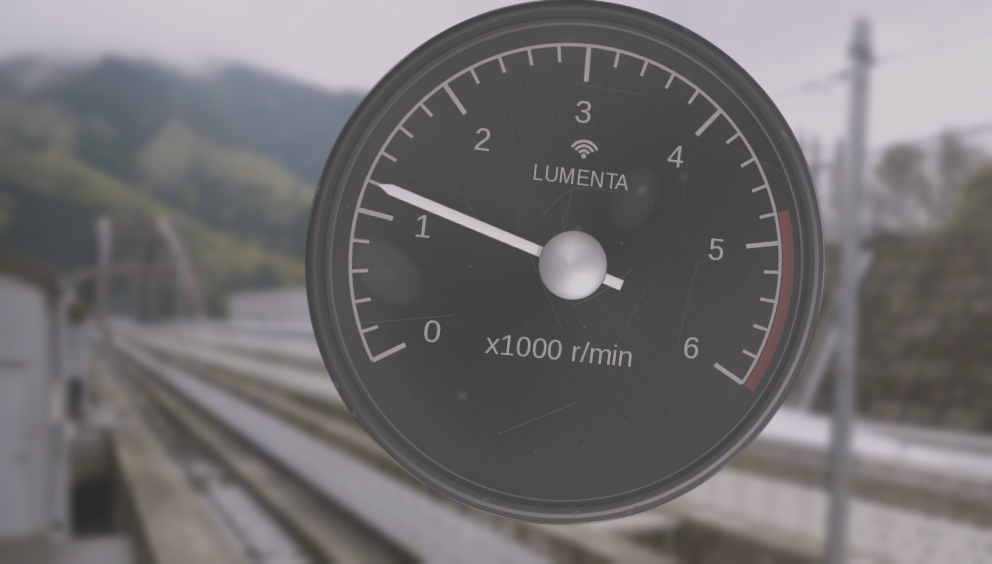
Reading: {"value": 1200, "unit": "rpm"}
